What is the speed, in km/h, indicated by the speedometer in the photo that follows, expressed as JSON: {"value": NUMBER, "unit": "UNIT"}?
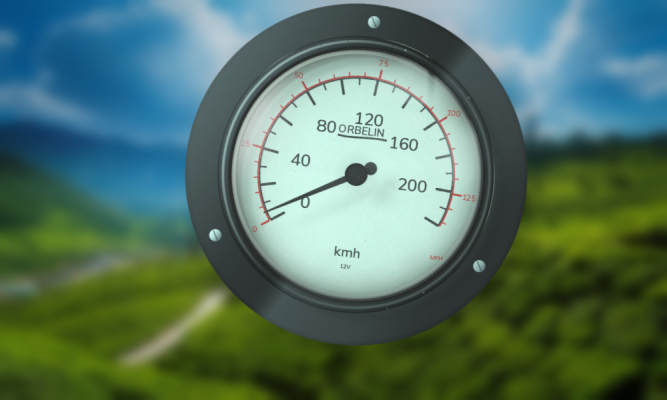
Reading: {"value": 5, "unit": "km/h"}
